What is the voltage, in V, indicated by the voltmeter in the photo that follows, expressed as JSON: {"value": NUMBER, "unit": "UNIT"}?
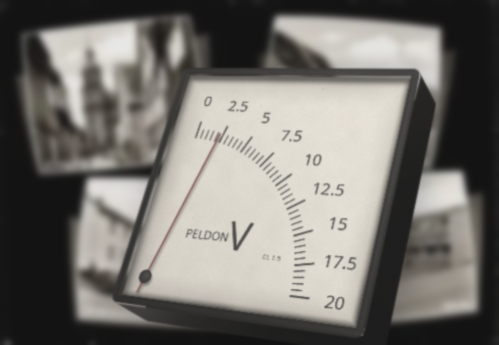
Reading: {"value": 2.5, "unit": "V"}
